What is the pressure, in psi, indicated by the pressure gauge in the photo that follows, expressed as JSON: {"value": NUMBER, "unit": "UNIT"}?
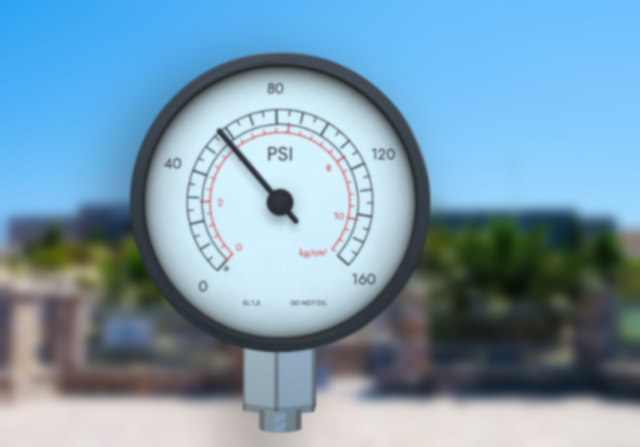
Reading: {"value": 57.5, "unit": "psi"}
